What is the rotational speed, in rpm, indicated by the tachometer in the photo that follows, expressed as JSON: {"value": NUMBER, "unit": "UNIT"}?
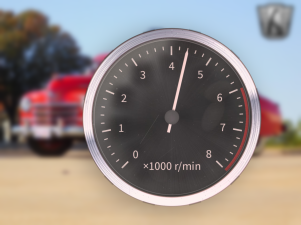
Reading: {"value": 4400, "unit": "rpm"}
